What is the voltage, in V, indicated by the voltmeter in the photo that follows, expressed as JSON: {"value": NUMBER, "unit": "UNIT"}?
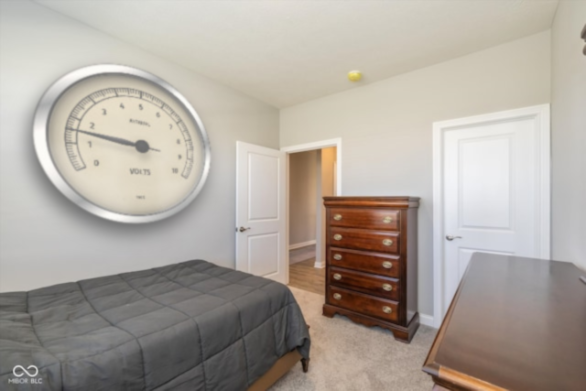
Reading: {"value": 1.5, "unit": "V"}
